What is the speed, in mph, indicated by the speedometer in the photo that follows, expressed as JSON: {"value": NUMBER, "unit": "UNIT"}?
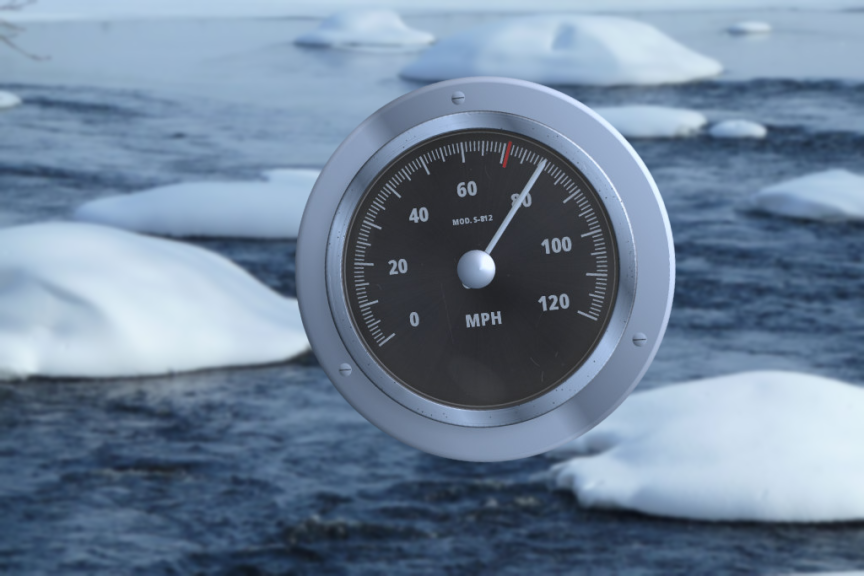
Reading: {"value": 80, "unit": "mph"}
